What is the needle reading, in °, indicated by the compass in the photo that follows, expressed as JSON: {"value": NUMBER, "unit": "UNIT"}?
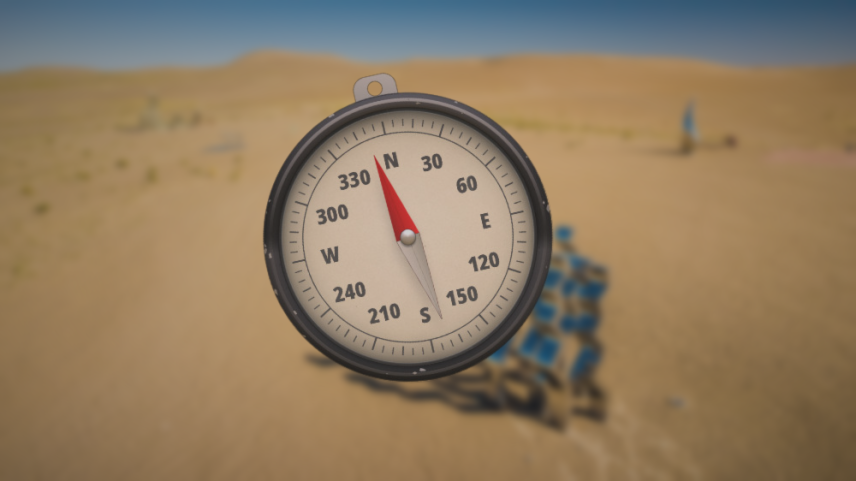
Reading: {"value": 350, "unit": "°"}
